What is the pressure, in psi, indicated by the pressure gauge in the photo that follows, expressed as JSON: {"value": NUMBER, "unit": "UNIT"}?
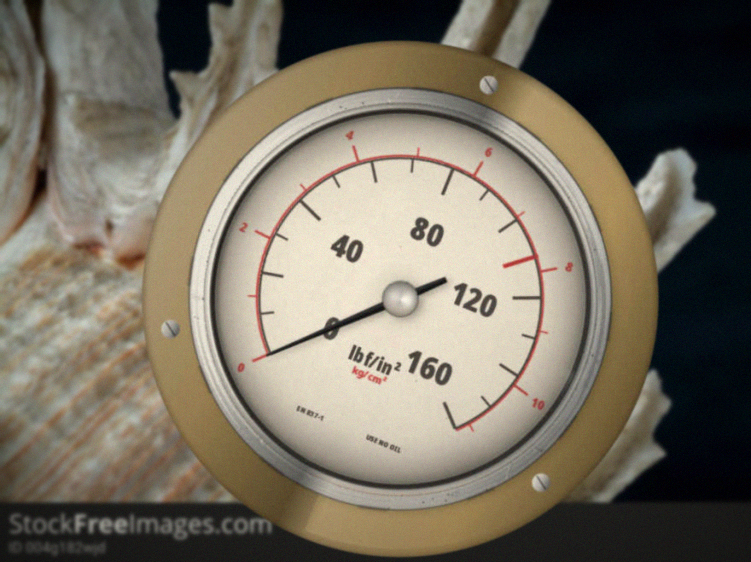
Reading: {"value": 0, "unit": "psi"}
